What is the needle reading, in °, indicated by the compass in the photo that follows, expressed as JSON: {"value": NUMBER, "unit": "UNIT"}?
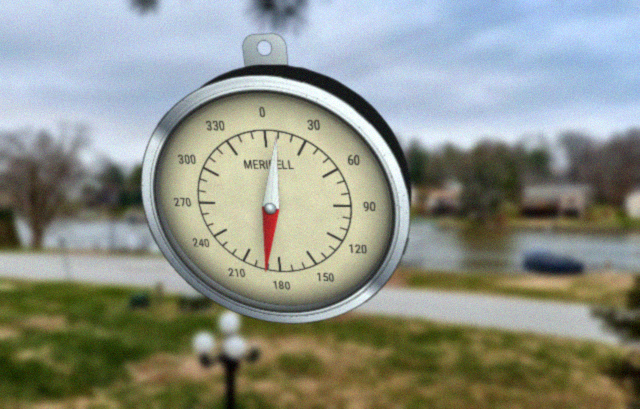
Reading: {"value": 190, "unit": "°"}
